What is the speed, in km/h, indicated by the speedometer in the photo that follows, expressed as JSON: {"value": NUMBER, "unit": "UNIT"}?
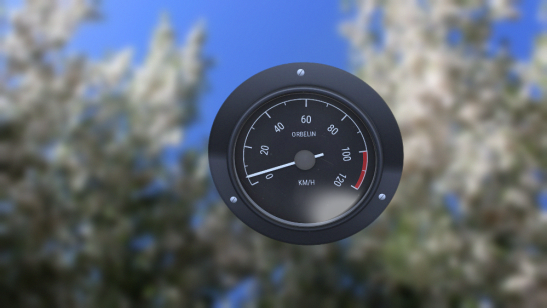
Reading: {"value": 5, "unit": "km/h"}
